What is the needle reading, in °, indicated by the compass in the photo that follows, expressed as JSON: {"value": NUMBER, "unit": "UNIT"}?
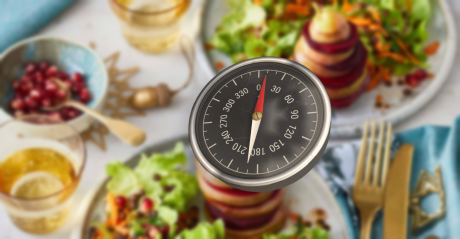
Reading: {"value": 10, "unit": "°"}
